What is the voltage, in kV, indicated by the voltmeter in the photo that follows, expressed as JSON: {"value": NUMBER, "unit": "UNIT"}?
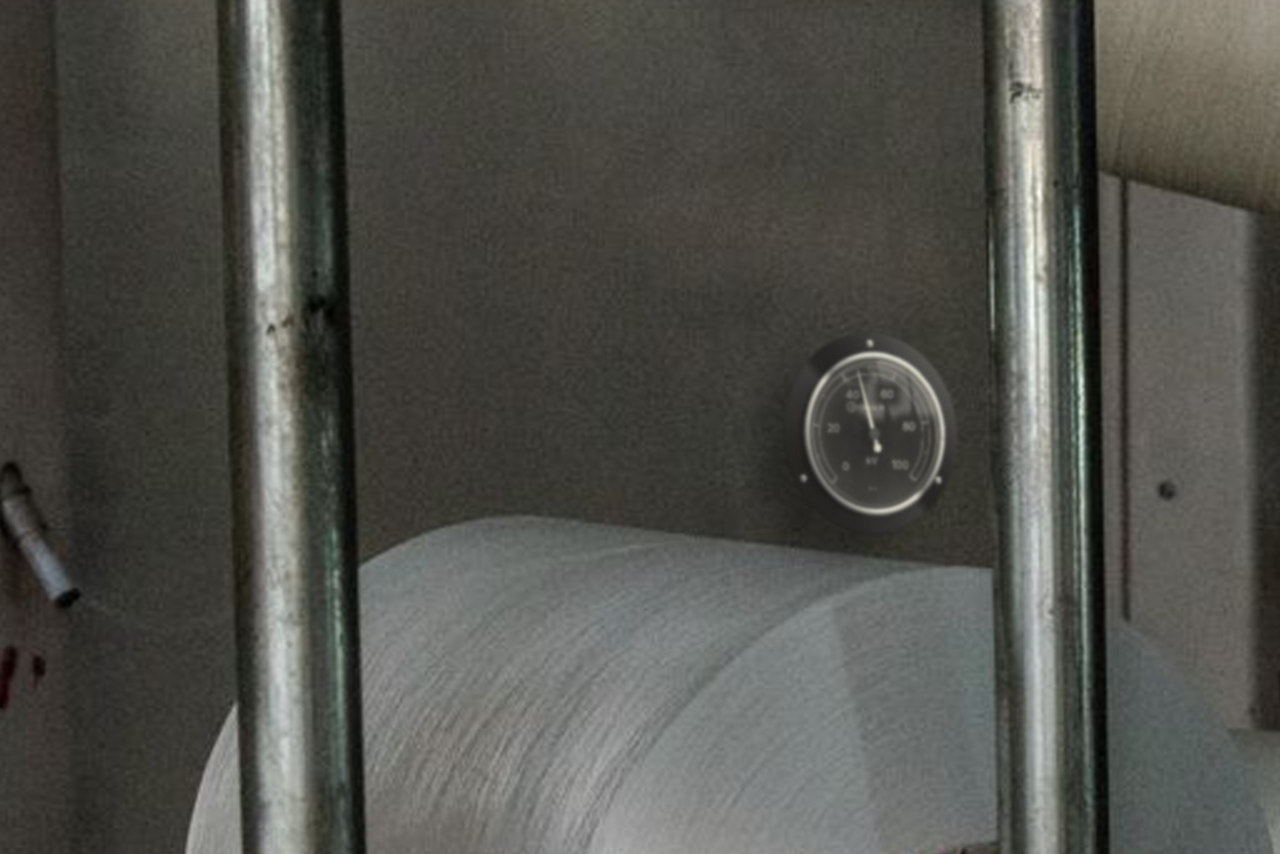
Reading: {"value": 45, "unit": "kV"}
